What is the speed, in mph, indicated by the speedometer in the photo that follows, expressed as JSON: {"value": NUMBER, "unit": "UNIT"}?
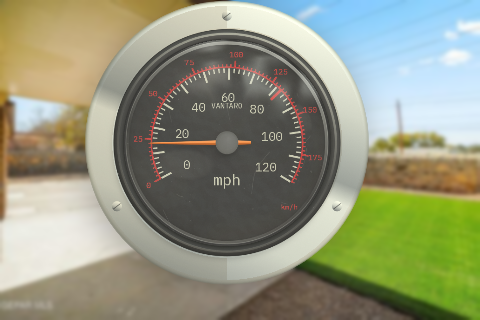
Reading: {"value": 14, "unit": "mph"}
